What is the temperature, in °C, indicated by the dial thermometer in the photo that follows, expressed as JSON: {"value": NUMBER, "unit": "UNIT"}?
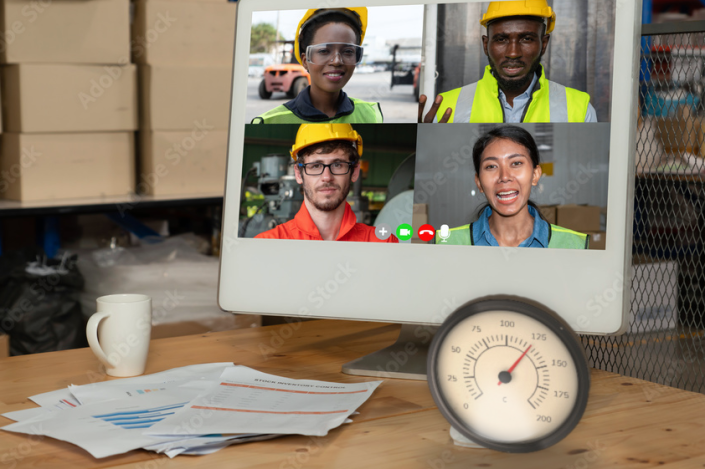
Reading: {"value": 125, "unit": "°C"}
